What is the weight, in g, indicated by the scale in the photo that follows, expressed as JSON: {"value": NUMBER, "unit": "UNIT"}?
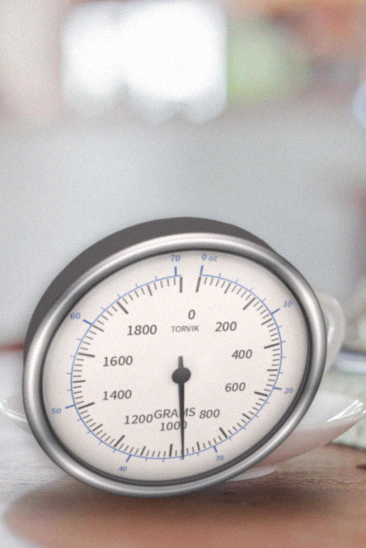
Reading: {"value": 960, "unit": "g"}
